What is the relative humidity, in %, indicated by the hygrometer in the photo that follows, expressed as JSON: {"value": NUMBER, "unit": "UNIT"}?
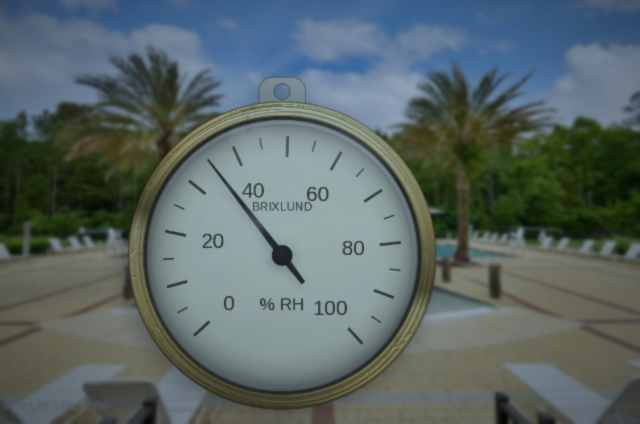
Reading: {"value": 35, "unit": "%"}
